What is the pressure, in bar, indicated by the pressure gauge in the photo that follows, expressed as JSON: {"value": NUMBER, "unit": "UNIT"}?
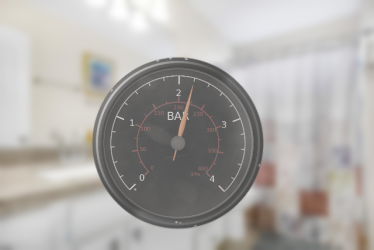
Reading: {"value": 2.2, "unit": "bar"}
